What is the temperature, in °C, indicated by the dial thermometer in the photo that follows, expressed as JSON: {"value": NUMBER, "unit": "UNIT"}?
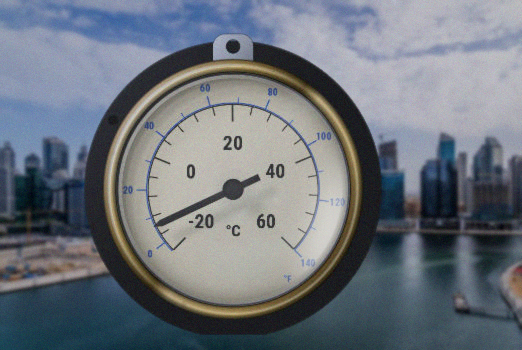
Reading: {"value": -14, "unit": "°C"}
